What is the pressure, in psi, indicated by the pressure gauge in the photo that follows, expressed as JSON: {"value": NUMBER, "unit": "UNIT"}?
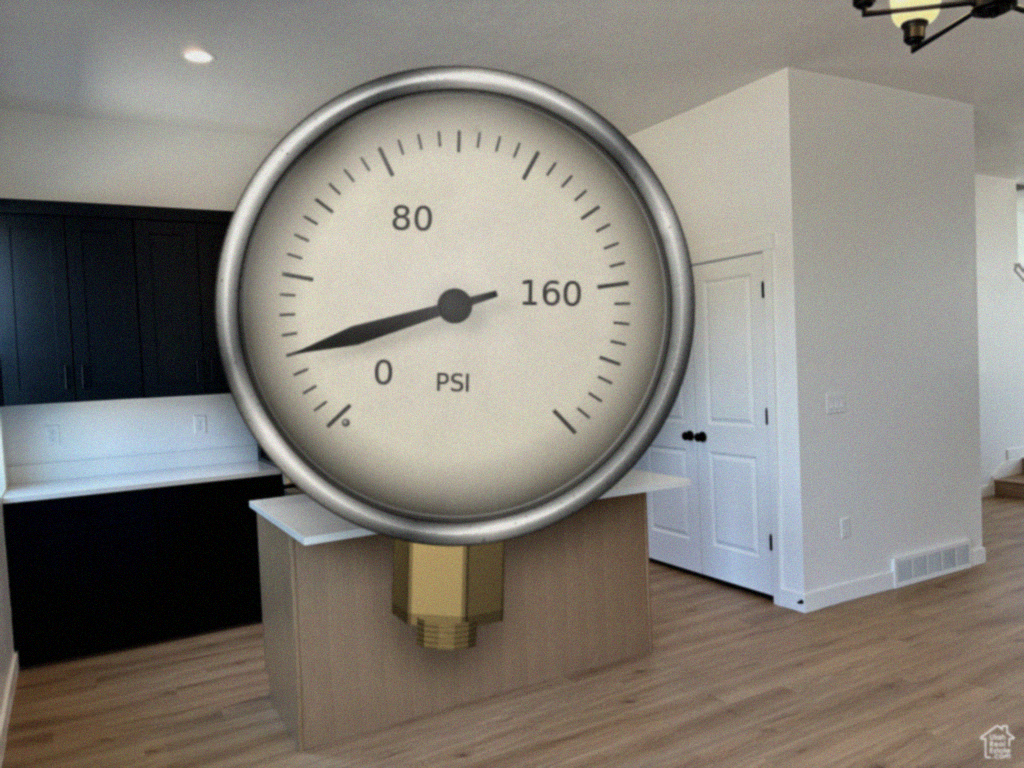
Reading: {"value": 20, "unit": "psi"}
